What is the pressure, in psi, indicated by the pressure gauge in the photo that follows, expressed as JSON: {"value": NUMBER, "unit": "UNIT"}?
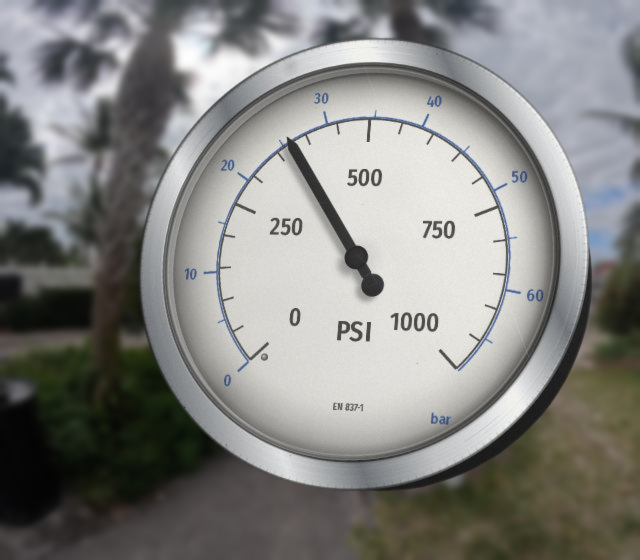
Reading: {"value": 375, "unit": "psi"}
